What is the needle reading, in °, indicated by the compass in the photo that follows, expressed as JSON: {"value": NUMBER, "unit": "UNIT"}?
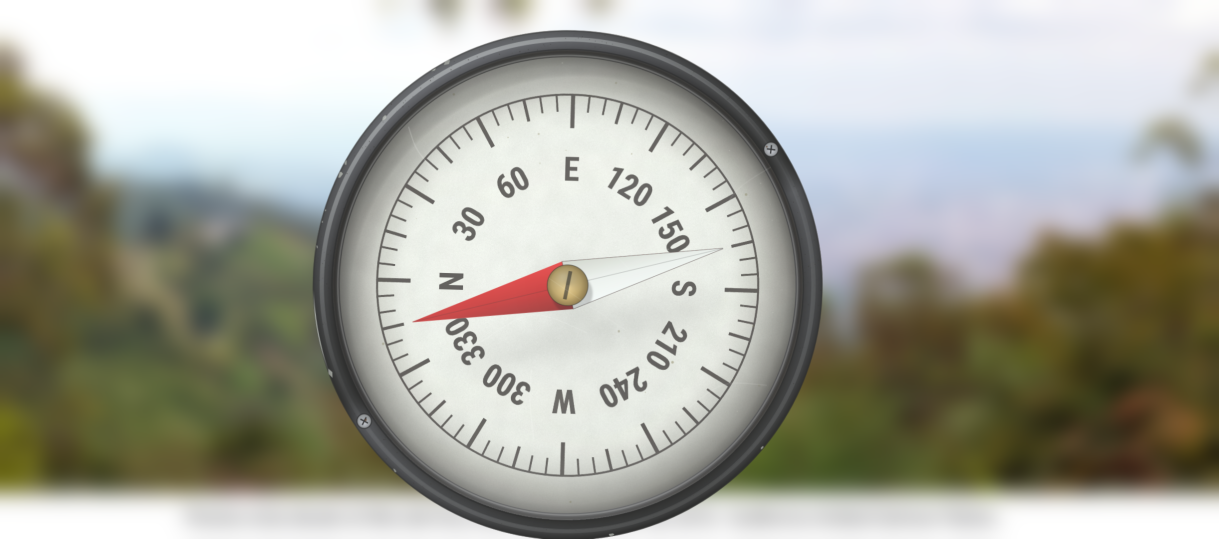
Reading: {"value": 345, "unit": "°"}
